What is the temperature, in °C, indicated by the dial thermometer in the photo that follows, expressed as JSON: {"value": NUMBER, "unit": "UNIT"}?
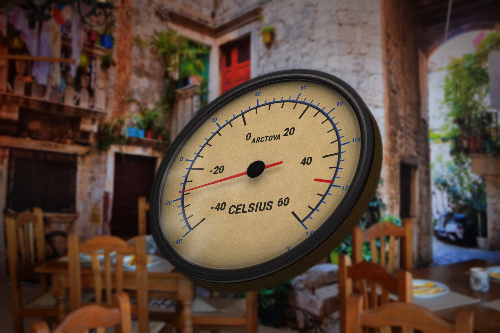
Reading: {"value": -28, "unit": "°C"}
